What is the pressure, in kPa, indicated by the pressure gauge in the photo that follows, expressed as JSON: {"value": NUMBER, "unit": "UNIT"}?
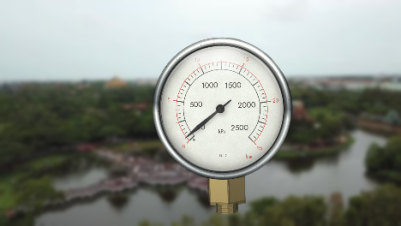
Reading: {"value": 50, "unit": "kPa"}
